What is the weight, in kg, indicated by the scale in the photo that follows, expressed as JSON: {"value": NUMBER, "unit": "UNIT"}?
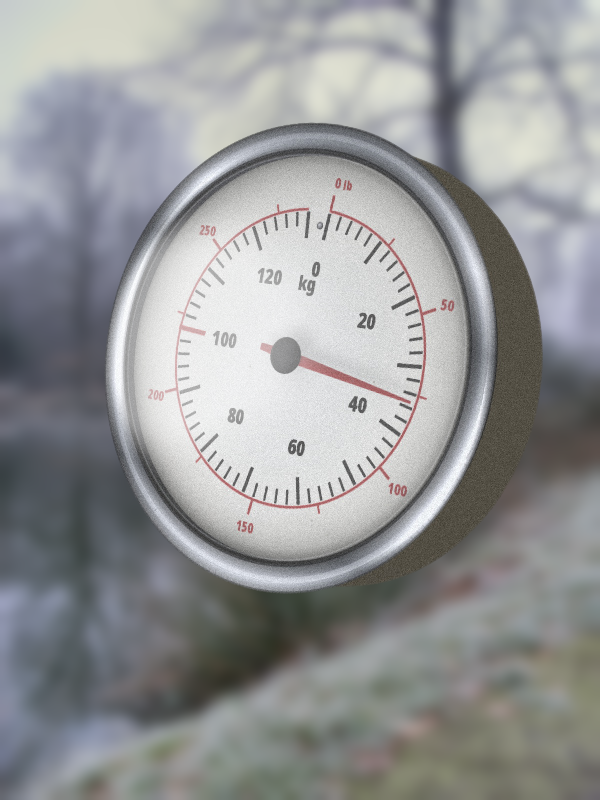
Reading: {"value": 35, "unit": "kg"}
